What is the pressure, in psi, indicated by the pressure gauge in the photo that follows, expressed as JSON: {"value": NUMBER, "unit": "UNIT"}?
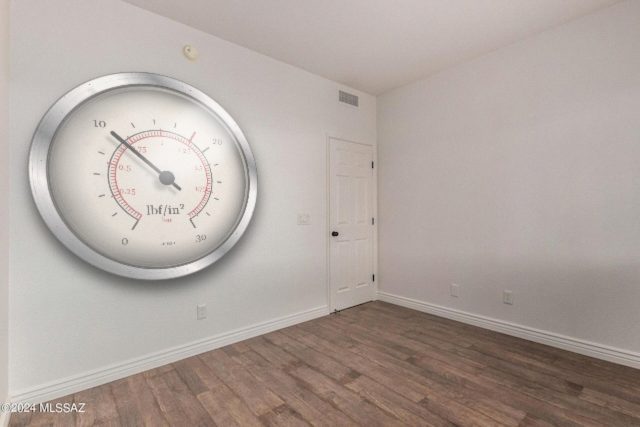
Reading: {"value": 10, "unit": "psi"}
